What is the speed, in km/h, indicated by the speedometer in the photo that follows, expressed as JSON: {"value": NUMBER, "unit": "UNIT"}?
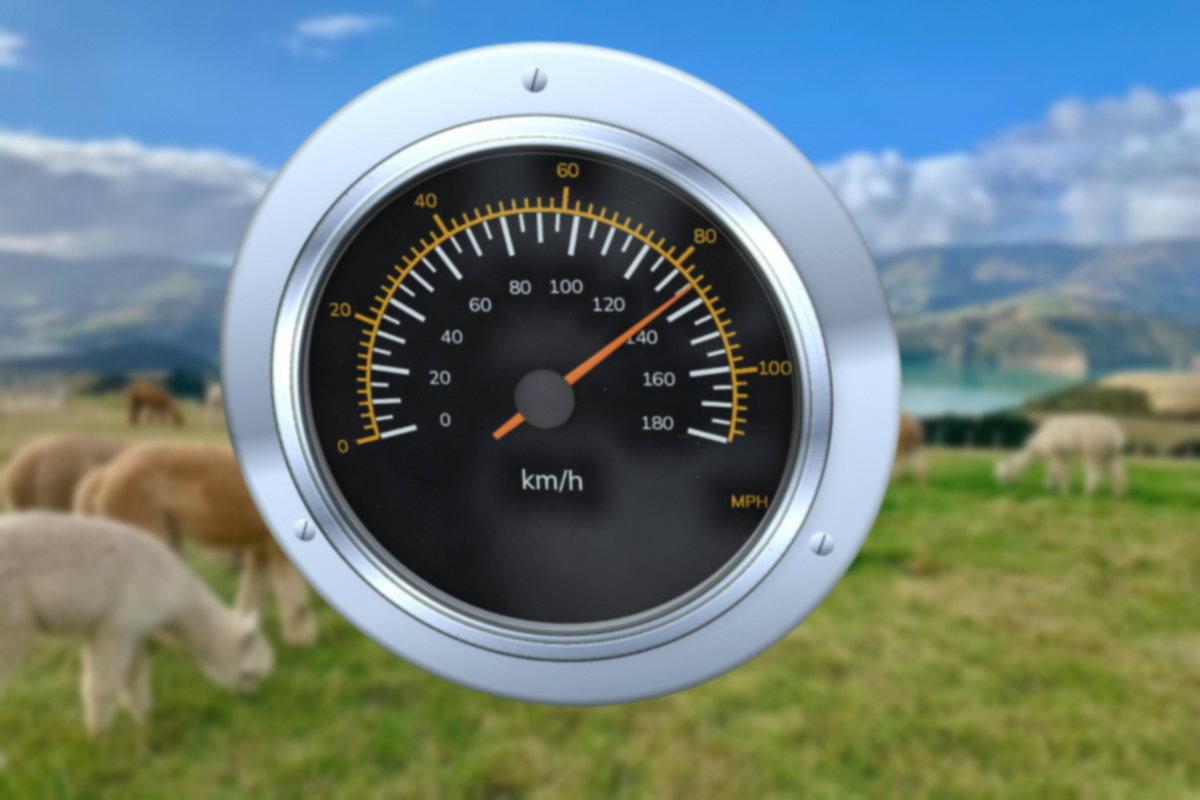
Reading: {"value": 135, "unit": "km/h"}
